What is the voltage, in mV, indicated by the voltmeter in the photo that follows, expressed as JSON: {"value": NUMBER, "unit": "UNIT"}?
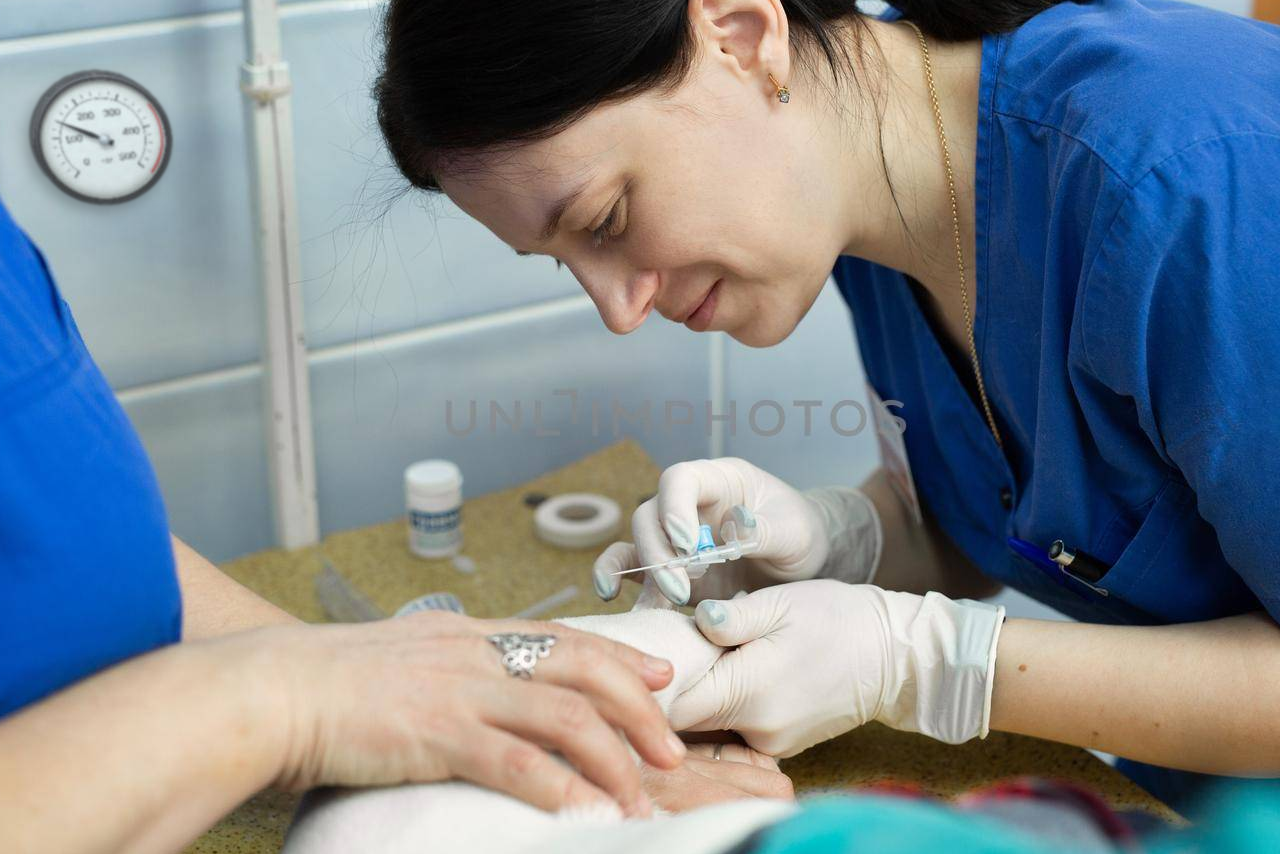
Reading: {"value": 140, "unit": "mV"}
